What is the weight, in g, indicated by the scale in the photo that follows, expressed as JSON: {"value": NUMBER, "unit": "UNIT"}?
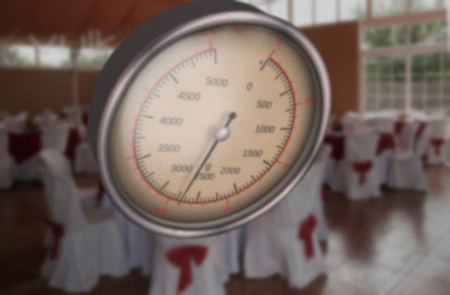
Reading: {"value": 2750, "unit": "g"}
